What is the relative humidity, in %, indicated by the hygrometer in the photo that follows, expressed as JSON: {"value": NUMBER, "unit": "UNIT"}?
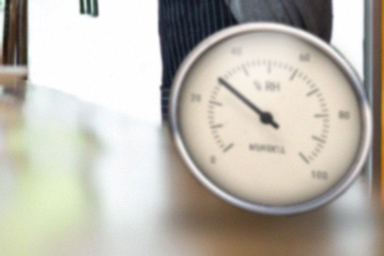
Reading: {"value": 30, "unit": "%"}
